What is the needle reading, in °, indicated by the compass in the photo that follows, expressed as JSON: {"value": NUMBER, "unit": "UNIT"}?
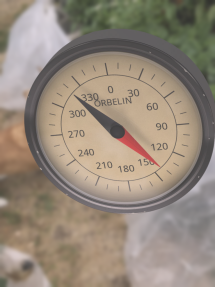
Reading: {"value": 140, "unit": "°"}
